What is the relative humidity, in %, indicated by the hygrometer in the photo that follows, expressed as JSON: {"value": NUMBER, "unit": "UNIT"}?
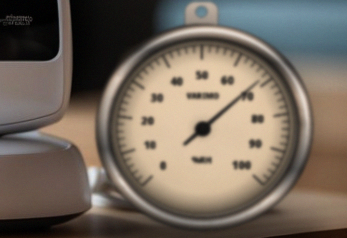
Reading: {"value": 68, "unit": "%"}
